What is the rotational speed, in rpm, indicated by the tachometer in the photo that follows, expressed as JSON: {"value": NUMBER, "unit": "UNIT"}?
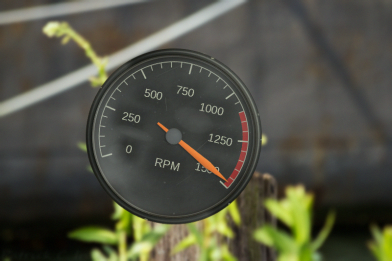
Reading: {"value": 1475, "unit": "rpm"}
